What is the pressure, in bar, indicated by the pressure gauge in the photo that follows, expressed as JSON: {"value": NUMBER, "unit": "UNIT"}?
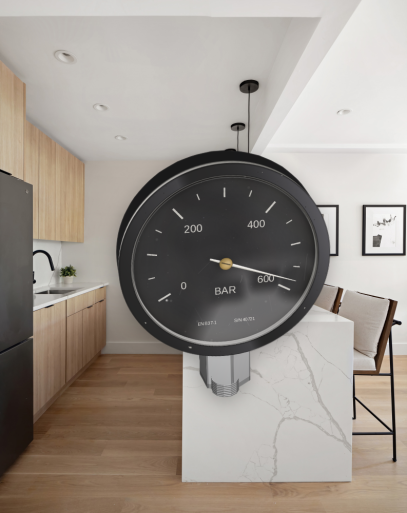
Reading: {"value": 575, "unit": "bar"}
